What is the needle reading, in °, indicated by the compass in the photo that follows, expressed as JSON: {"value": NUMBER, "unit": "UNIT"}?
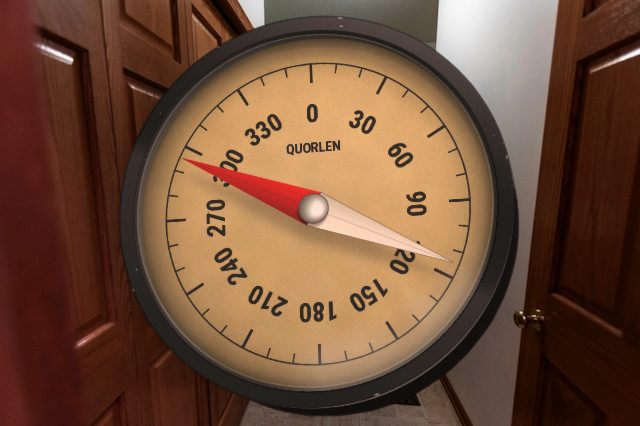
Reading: {"value": 295, "unit": "°"}
